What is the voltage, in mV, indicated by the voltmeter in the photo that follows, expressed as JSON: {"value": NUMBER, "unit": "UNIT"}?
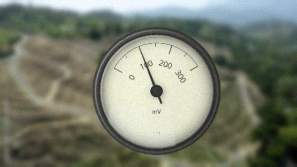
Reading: {"value": 100, "unit": "mV"}
